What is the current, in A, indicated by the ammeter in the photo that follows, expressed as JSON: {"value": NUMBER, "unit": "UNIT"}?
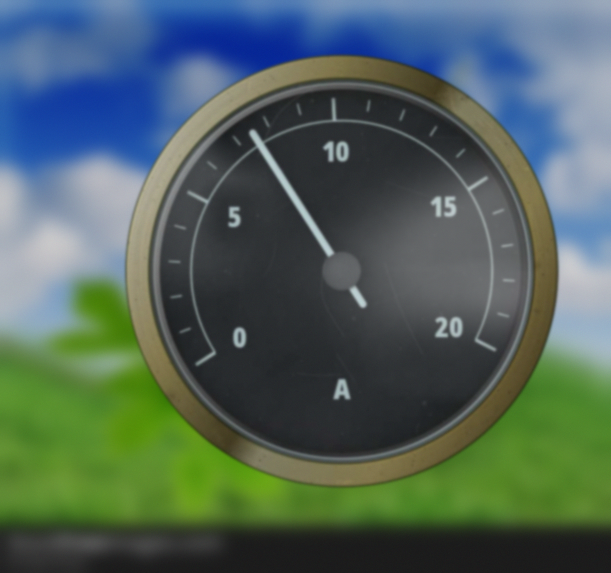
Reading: {"value": 7.5, "unit": "A"}
